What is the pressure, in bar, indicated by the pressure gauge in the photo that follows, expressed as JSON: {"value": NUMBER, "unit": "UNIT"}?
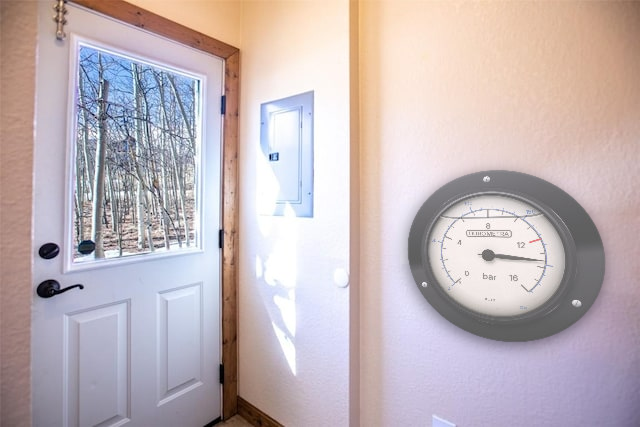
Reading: {"value": 13.5, "unit": "bar"}
